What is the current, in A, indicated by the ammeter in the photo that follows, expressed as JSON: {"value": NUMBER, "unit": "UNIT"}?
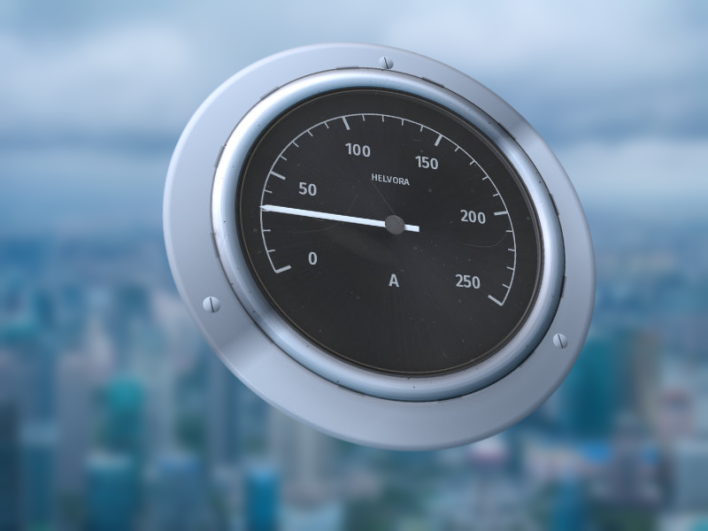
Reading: {"value": 30, "unit": "A"}
